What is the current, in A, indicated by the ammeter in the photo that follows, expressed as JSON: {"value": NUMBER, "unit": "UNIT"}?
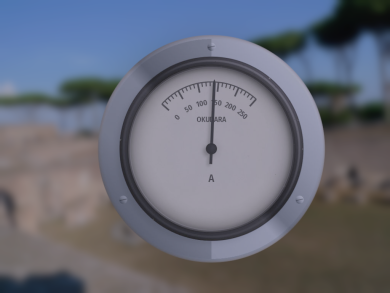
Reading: {"value": 140, "unit": "A"}
